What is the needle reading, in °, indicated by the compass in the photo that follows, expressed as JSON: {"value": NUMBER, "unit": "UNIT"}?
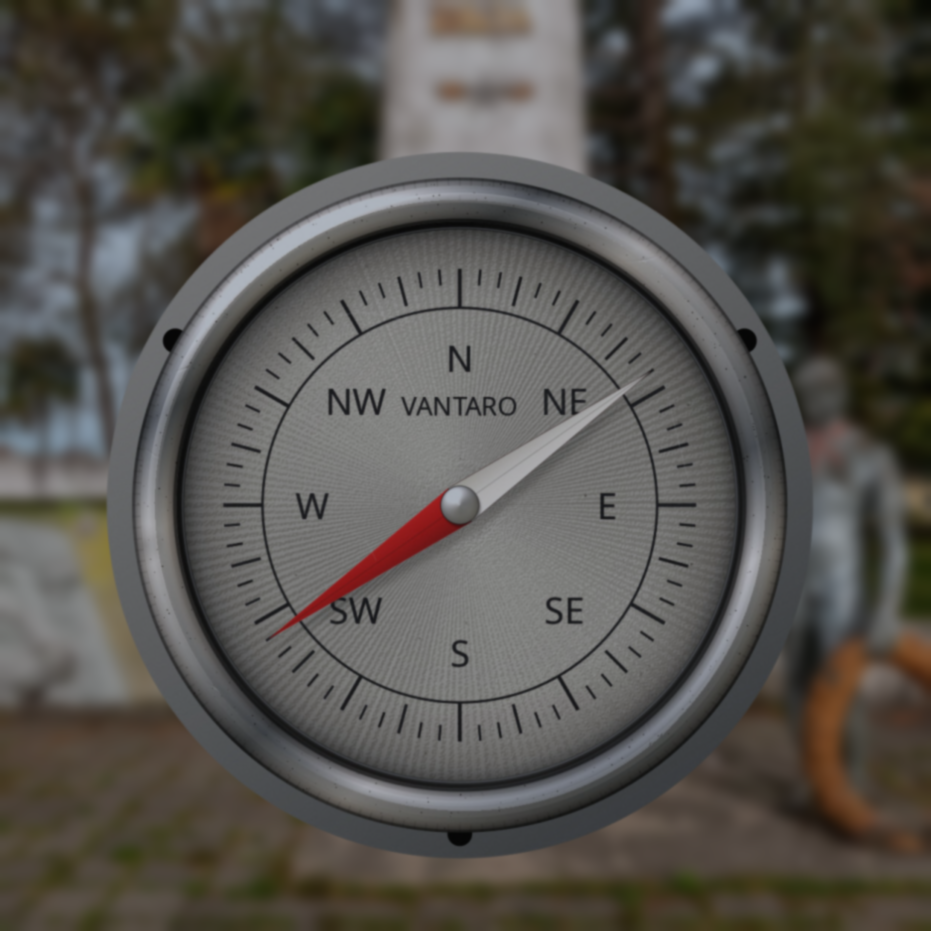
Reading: {"value": 235, "unit": "°"}
